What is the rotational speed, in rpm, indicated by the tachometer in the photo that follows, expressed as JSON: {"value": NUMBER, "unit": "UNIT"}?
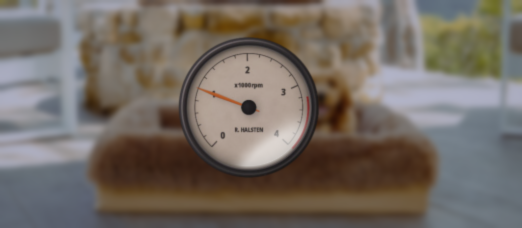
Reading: {"value": 1000, "unit": "rpm"}
